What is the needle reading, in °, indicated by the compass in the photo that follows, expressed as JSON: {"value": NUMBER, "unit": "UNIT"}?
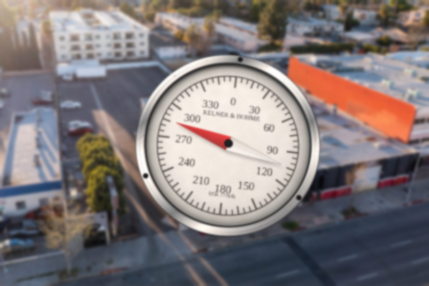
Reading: {"value": 285, "unit": "°"}
